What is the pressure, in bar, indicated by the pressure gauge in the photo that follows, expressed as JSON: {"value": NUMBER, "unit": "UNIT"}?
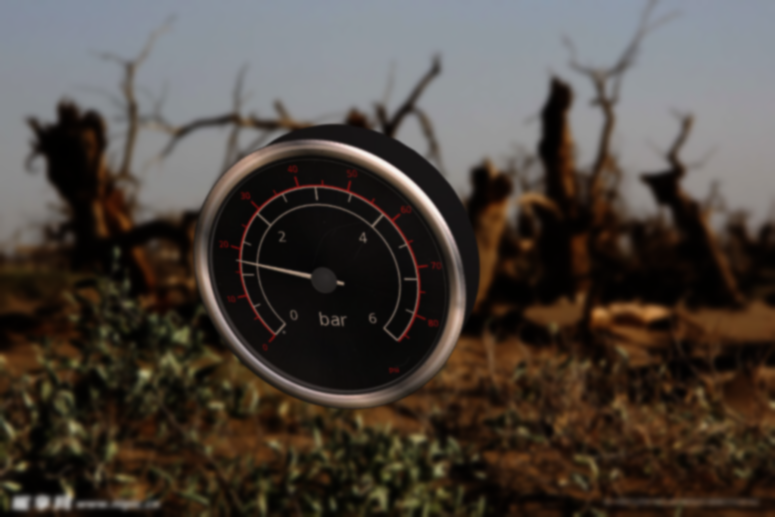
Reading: {"value": 1.25, "unit": "bar"}
